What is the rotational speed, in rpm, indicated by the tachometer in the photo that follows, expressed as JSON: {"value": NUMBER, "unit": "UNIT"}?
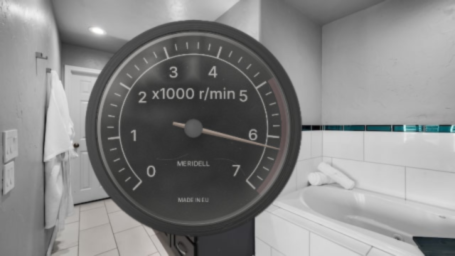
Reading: {"value": 6200, "unit": "rpm"}
